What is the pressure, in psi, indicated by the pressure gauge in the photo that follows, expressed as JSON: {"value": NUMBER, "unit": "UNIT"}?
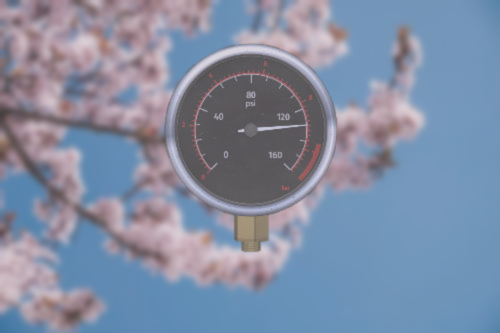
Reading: {"value": 130, "unit": "psi"}
